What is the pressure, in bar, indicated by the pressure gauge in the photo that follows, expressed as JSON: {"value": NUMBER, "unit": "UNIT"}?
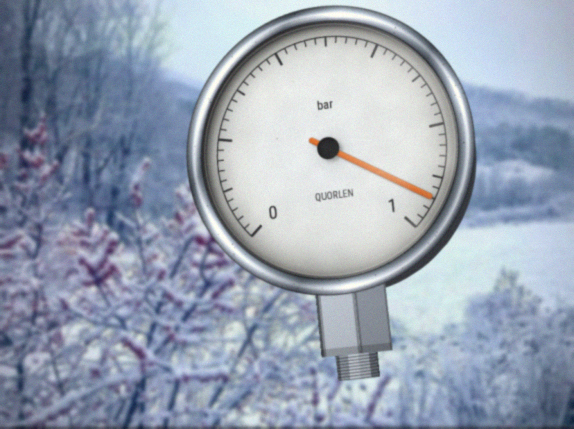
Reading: {"value": 0.94, "unit": "bar"}
